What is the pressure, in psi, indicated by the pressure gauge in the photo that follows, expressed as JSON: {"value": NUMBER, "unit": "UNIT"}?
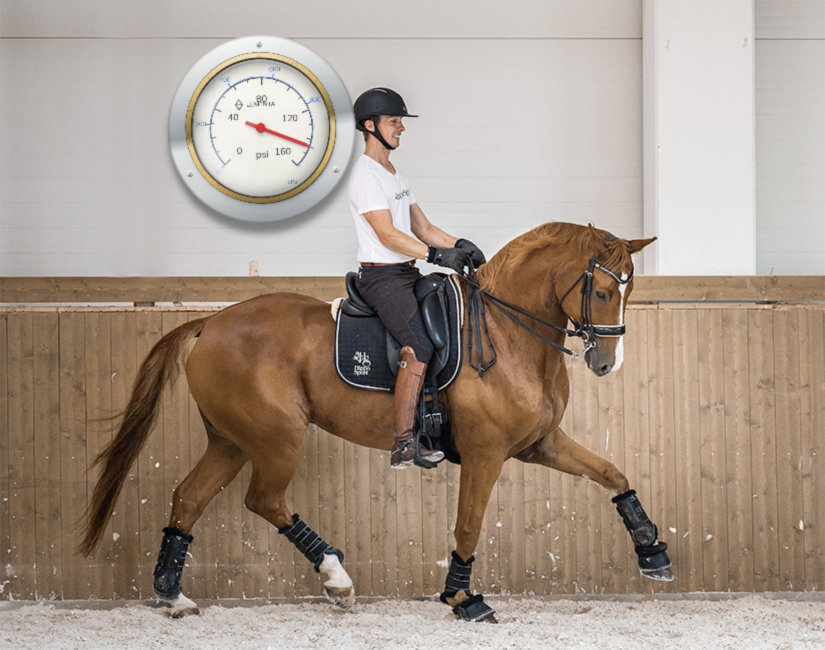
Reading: {"value": 145, "unit": "psi"}
